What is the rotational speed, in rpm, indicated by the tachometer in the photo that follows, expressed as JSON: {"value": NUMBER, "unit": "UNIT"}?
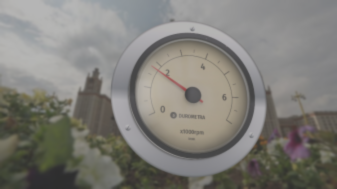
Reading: {"value": 1750, "unit": "rpm"}
